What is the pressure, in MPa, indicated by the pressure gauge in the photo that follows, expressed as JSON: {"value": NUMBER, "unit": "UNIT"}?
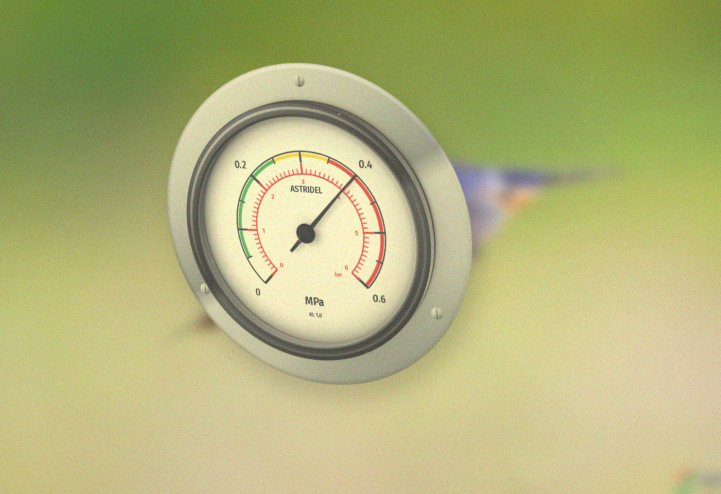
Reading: {"value": 0.4, "unit": "MPa"}
